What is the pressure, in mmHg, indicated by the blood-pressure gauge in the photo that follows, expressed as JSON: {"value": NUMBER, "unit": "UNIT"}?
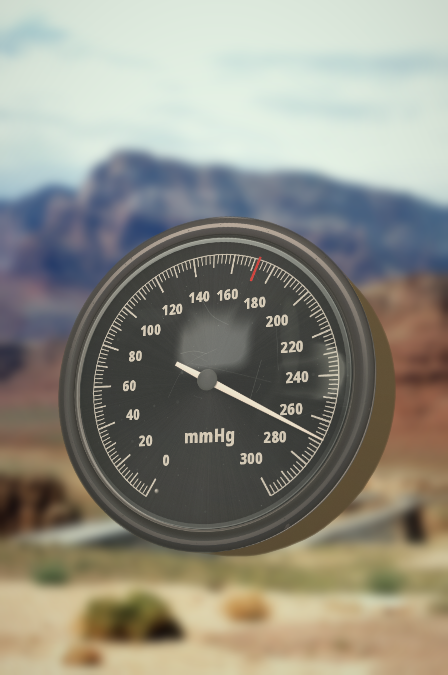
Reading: {"value": 268, "unit": "mmHg"}
